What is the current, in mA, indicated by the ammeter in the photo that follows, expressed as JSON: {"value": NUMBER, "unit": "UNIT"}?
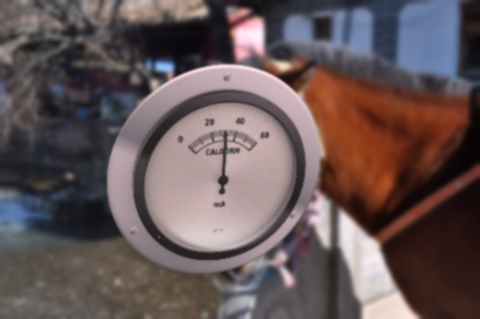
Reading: {"value": 30, "unit": "mA"}
